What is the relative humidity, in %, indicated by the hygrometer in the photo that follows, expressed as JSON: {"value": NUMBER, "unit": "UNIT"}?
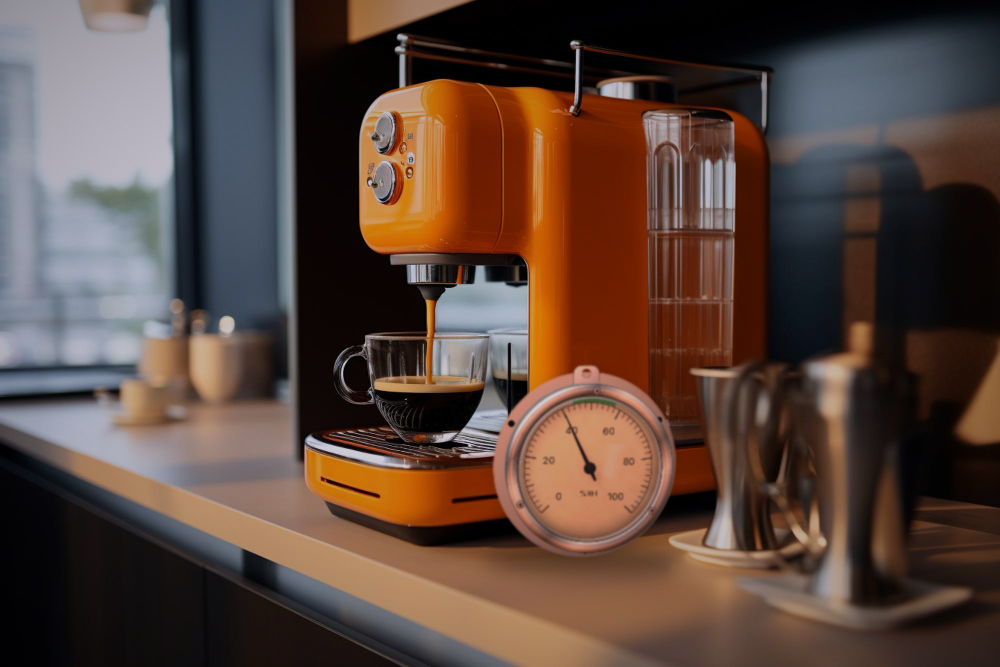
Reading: {"value": 40, "unit": "%"}
